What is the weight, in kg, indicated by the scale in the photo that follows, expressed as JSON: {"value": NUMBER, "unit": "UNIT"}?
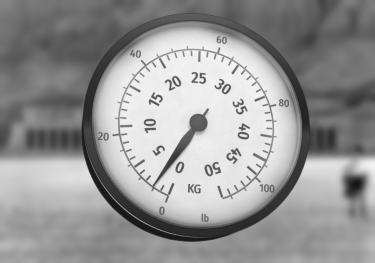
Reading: {"value": 2, "unit": "kg"}
